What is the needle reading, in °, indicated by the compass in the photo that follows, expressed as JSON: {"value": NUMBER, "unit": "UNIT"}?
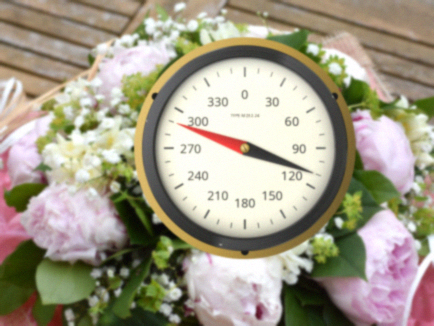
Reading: {"value": 290, "unit": "°"}
